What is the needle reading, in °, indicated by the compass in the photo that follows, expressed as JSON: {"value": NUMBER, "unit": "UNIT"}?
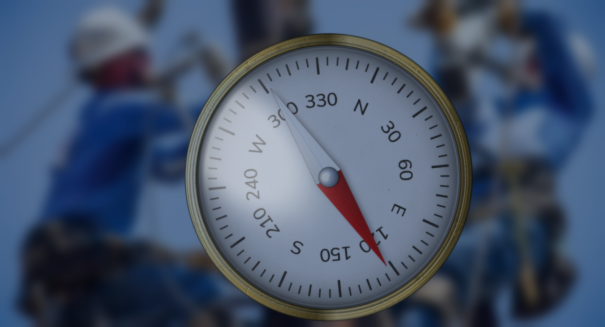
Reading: {"value": 122.5, "unit": "°"}
